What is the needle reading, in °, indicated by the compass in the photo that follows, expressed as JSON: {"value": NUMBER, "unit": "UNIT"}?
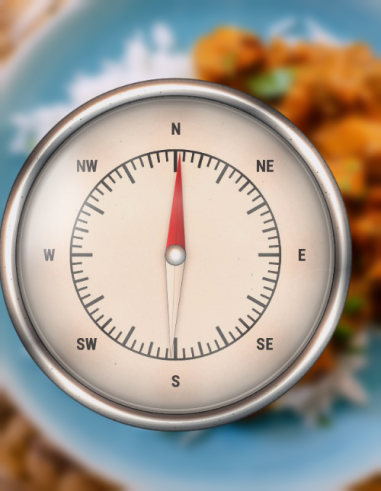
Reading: {"value": 2.5, "unit": "°"}
